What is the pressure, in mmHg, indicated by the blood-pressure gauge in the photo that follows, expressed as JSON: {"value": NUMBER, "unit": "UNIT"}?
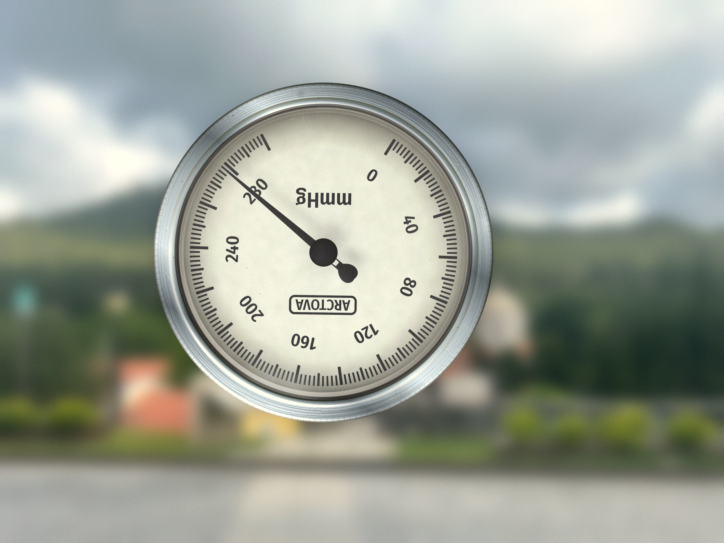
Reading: {"value": 278, "unit": "mmHg"}
